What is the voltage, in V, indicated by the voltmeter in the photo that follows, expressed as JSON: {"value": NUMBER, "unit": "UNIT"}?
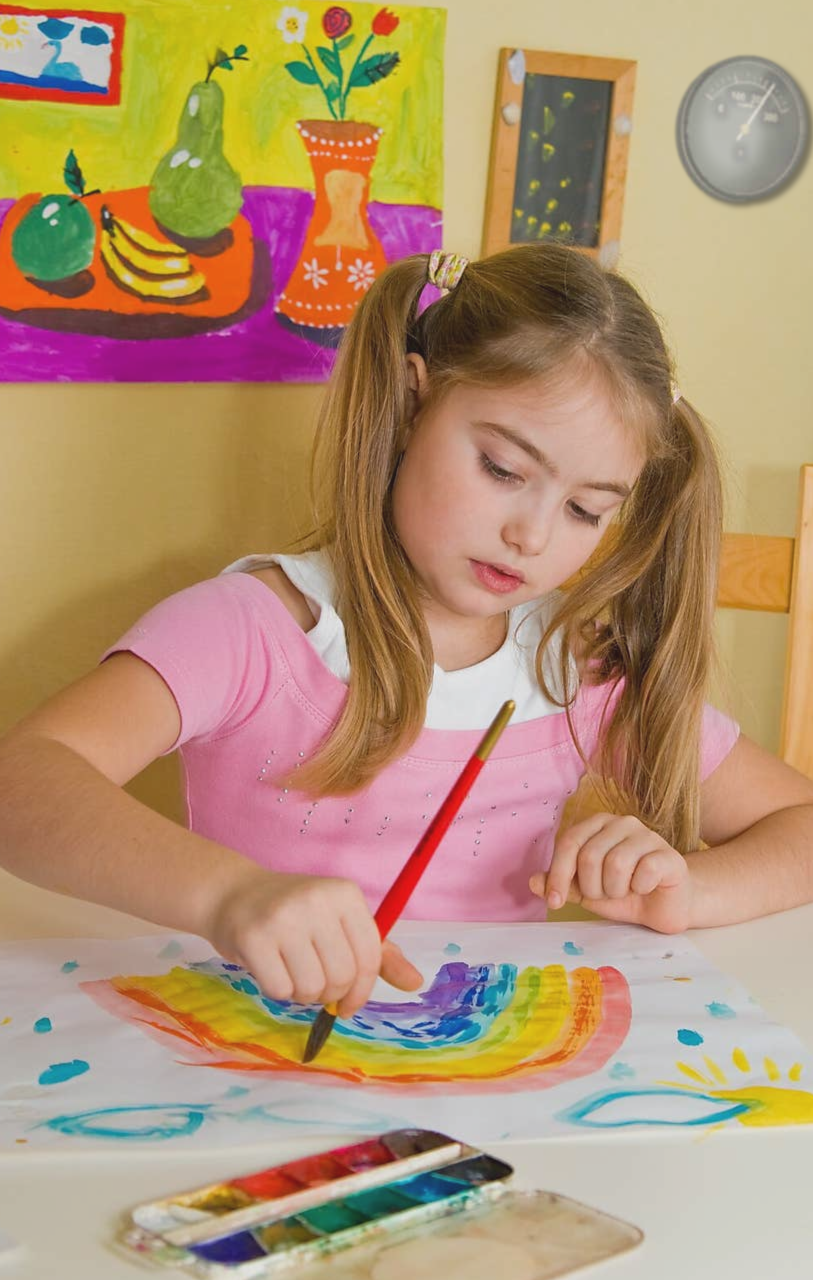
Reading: {"value": 220, "unit": "V"}
